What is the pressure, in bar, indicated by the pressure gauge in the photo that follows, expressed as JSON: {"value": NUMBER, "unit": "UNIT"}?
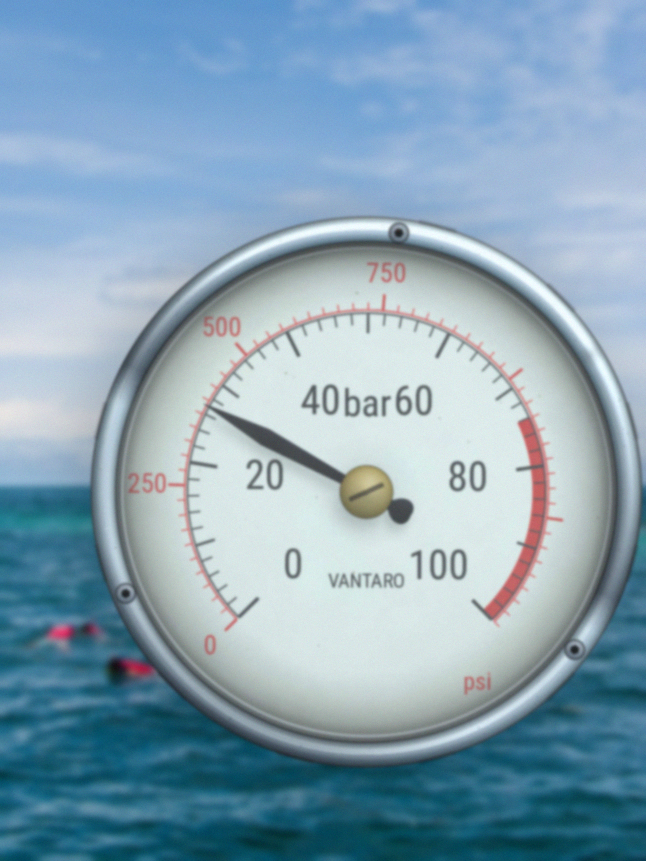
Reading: {"value": 27, "unit": "bar"}
